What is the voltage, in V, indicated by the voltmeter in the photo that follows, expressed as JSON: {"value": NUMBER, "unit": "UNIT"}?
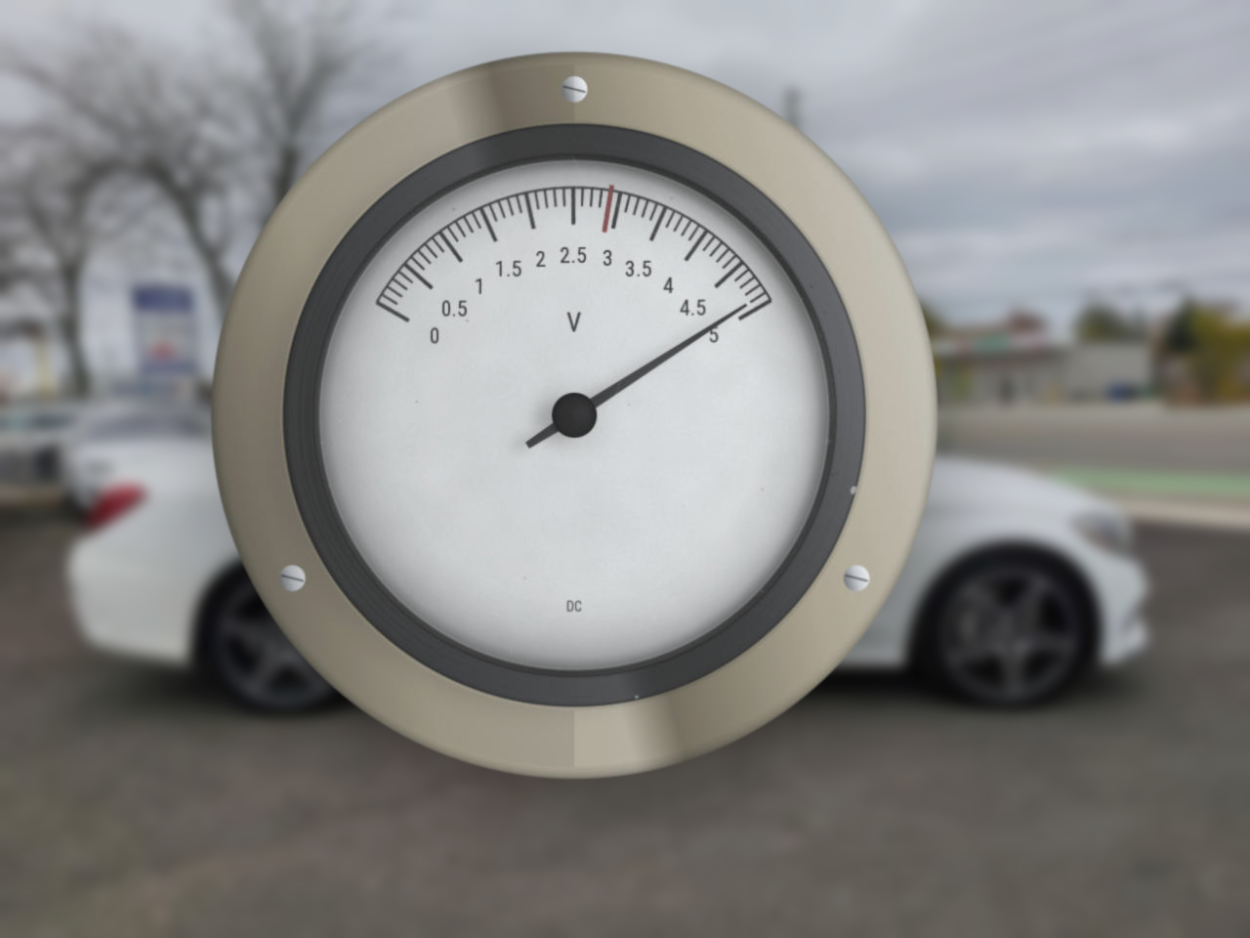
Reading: {"value": 4.9, "unit": "V"}
